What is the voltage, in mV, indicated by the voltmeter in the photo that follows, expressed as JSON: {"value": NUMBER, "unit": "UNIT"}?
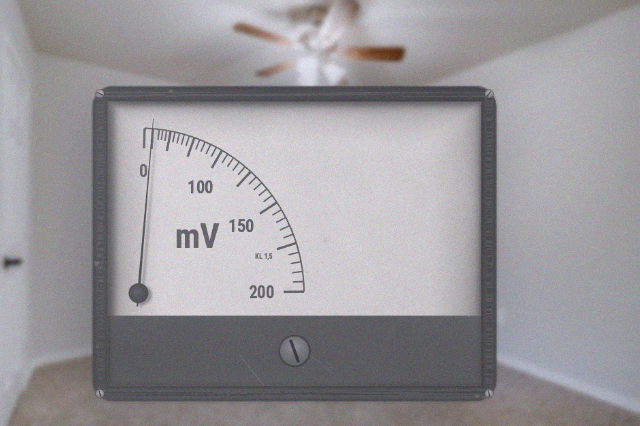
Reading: {"value": 25, "unit": "mV"}
